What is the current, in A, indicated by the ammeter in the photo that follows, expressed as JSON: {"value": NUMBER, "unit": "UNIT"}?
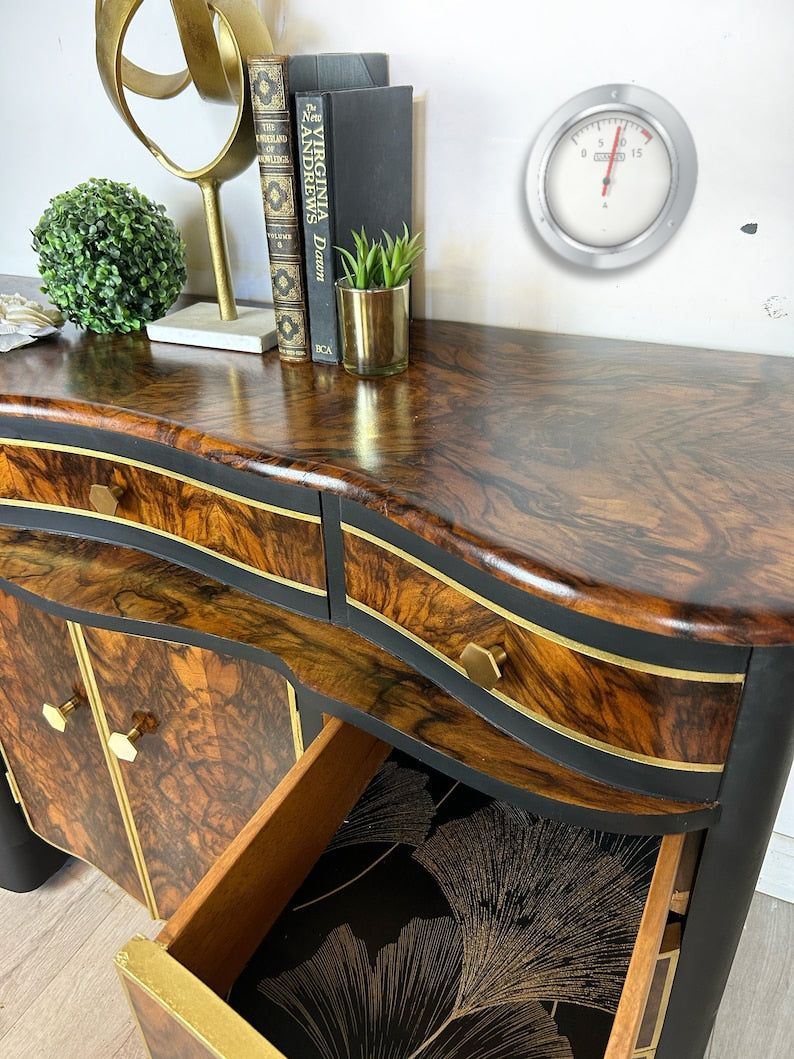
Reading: {"value": 9, "unit": "A"}
